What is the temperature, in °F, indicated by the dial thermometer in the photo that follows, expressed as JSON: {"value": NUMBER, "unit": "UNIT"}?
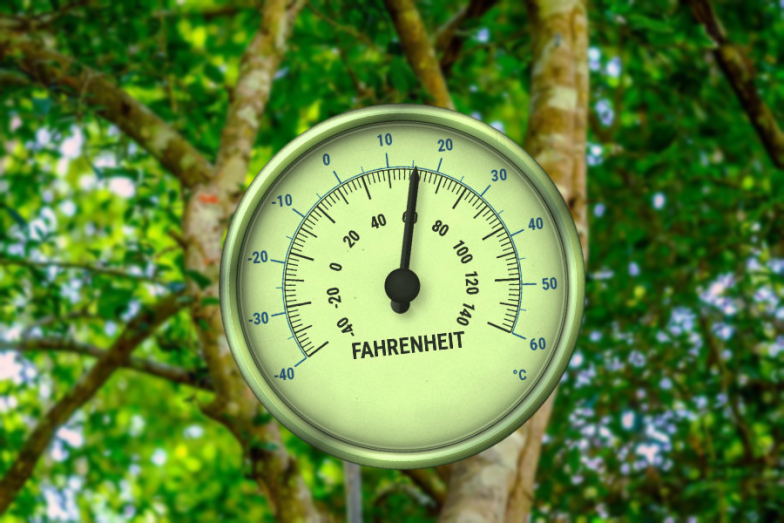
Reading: {"value": 60, "unit": "°F"}
